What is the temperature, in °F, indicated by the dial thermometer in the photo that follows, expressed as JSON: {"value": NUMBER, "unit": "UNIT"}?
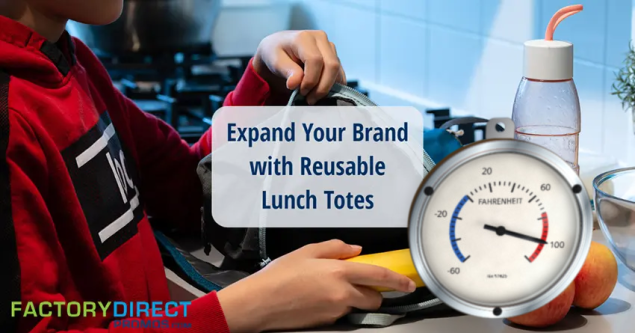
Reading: {"value": 100, "unit": "°F"}
